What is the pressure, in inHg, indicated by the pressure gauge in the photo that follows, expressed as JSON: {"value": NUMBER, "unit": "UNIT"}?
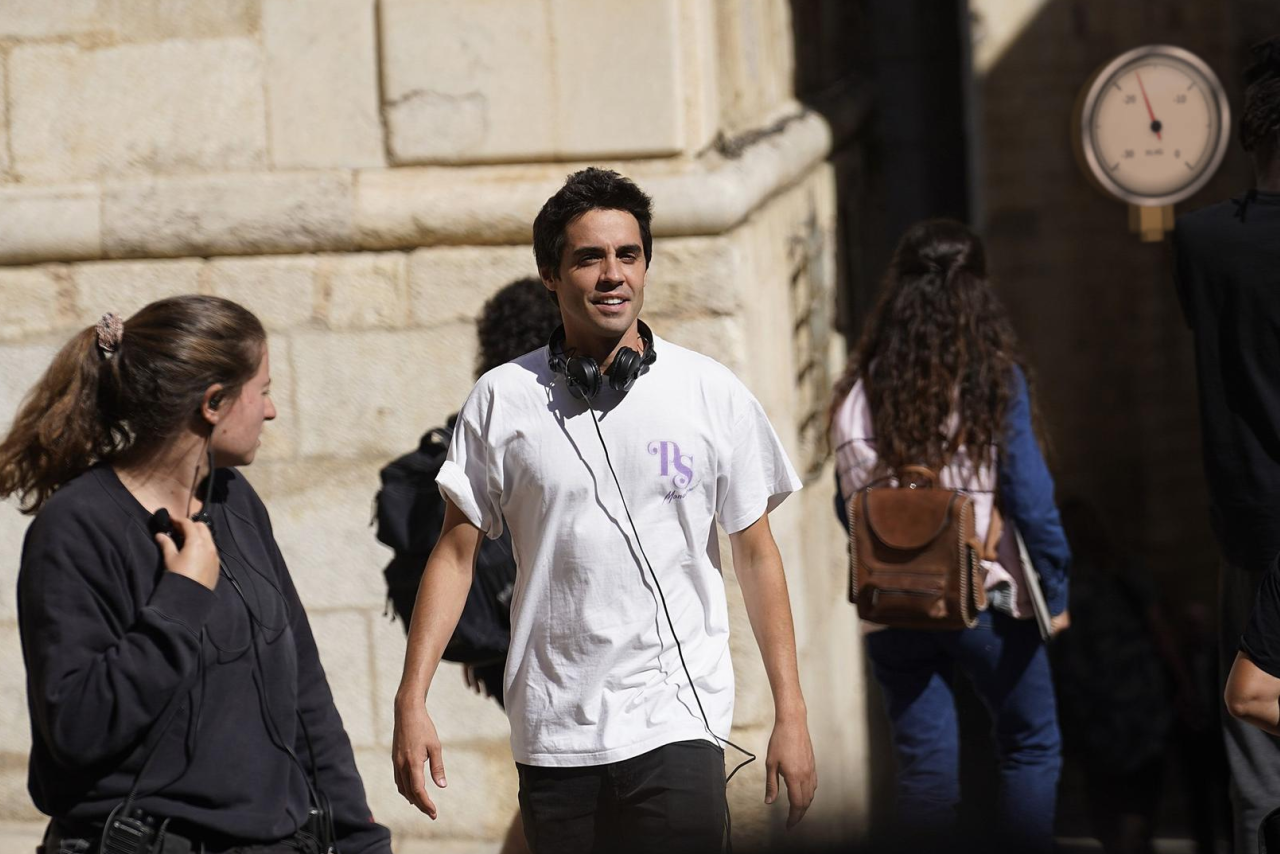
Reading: {"value": -17.5, "unit": "inHg"}
